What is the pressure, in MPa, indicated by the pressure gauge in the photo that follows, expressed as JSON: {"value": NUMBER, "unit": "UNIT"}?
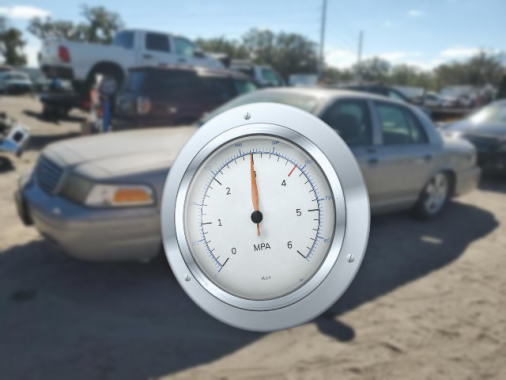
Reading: {"value": 3, "unit": "MPa"}
